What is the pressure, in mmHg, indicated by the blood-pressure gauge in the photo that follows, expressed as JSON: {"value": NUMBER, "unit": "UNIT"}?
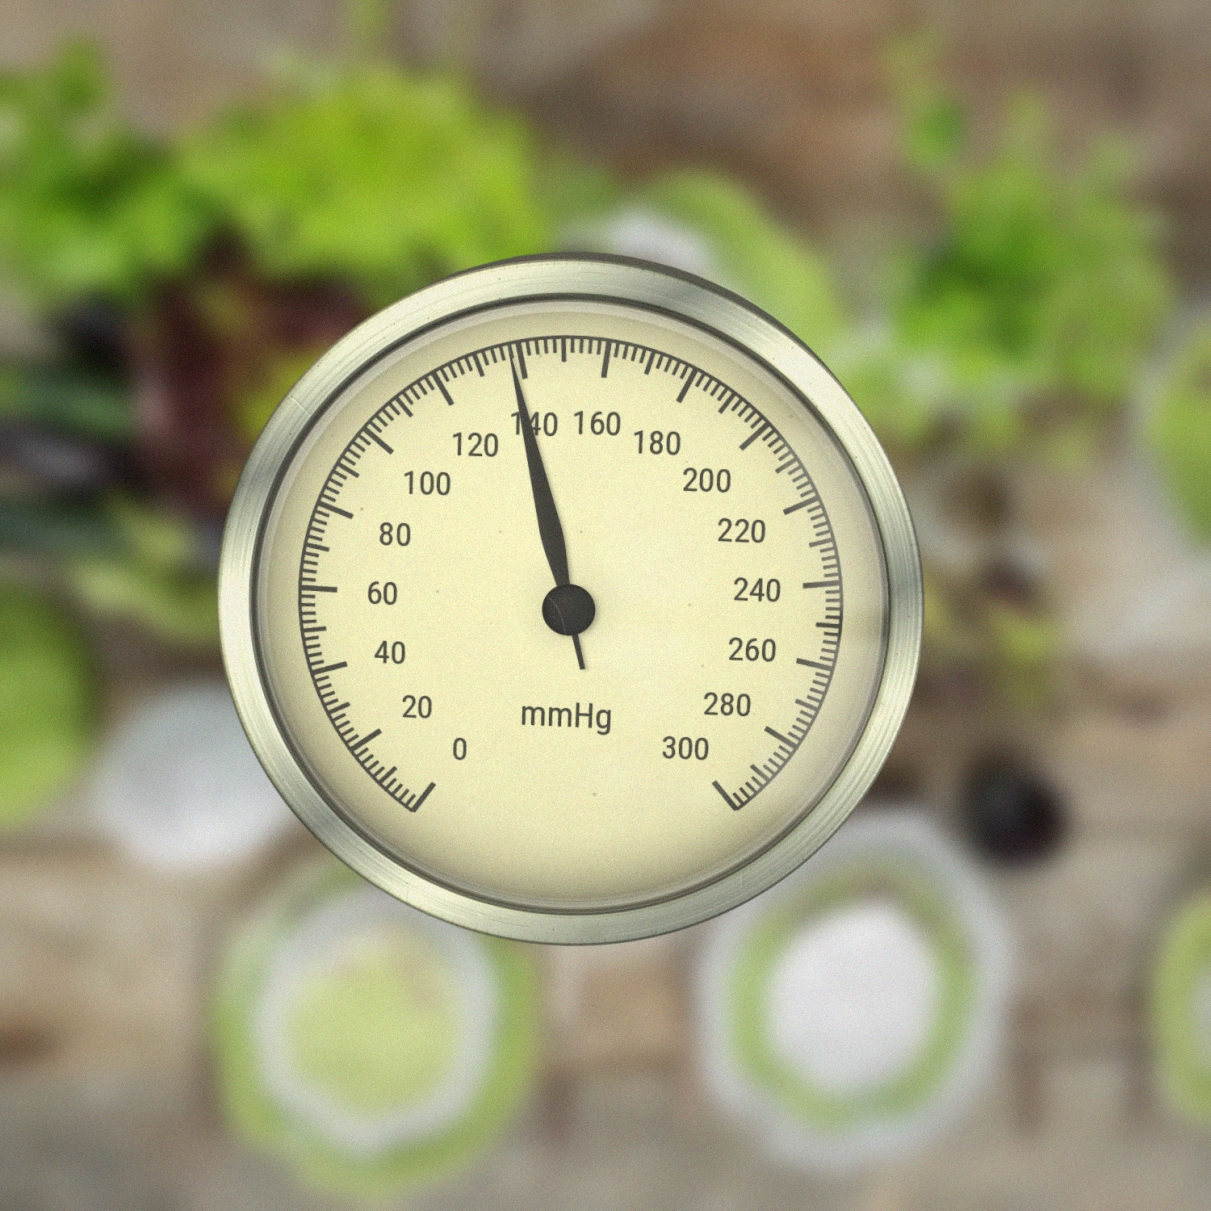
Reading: {"value": 138, "unit": "mmHg"}
